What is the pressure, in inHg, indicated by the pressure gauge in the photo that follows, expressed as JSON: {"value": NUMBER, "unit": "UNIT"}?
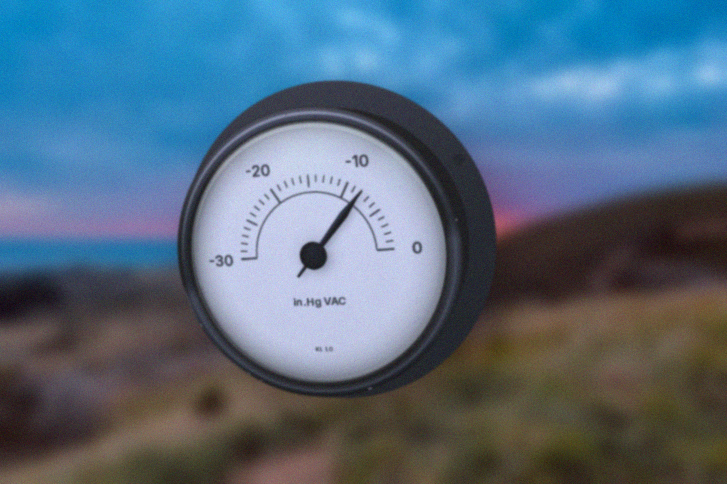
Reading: {"value": -8, "unit": "inHg"}
